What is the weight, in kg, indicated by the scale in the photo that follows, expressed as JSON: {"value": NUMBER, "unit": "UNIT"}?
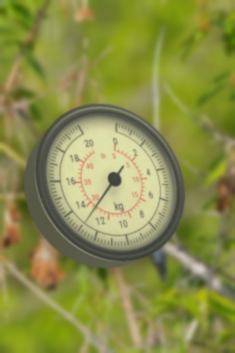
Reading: {"value": 13, "unit": "kg"}
